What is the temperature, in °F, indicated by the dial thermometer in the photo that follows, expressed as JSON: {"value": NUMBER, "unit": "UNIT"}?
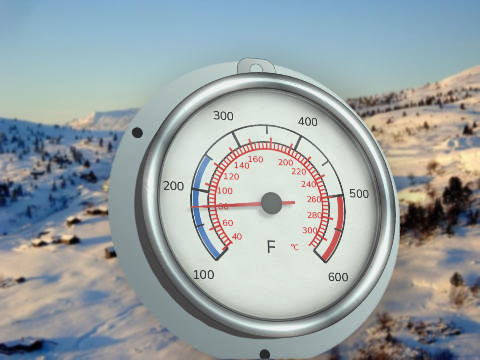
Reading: {"value": 175, "unit": "°F"}
